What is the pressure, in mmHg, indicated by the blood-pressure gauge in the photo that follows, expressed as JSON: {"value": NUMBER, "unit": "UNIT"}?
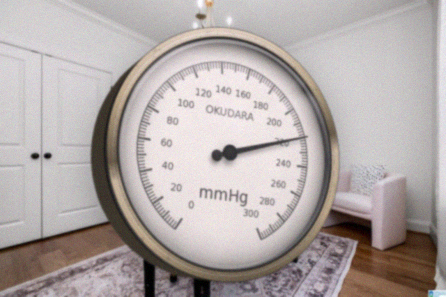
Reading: {"value": 220, "unit": "mmHg"}
